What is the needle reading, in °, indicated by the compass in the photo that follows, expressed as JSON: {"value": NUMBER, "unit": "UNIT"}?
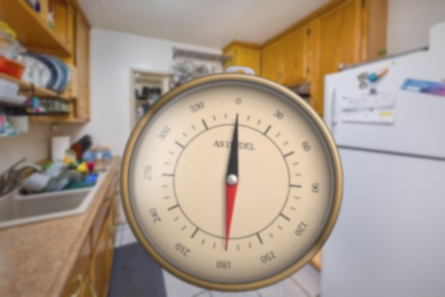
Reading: {"value": 180, "unit": "°"}
